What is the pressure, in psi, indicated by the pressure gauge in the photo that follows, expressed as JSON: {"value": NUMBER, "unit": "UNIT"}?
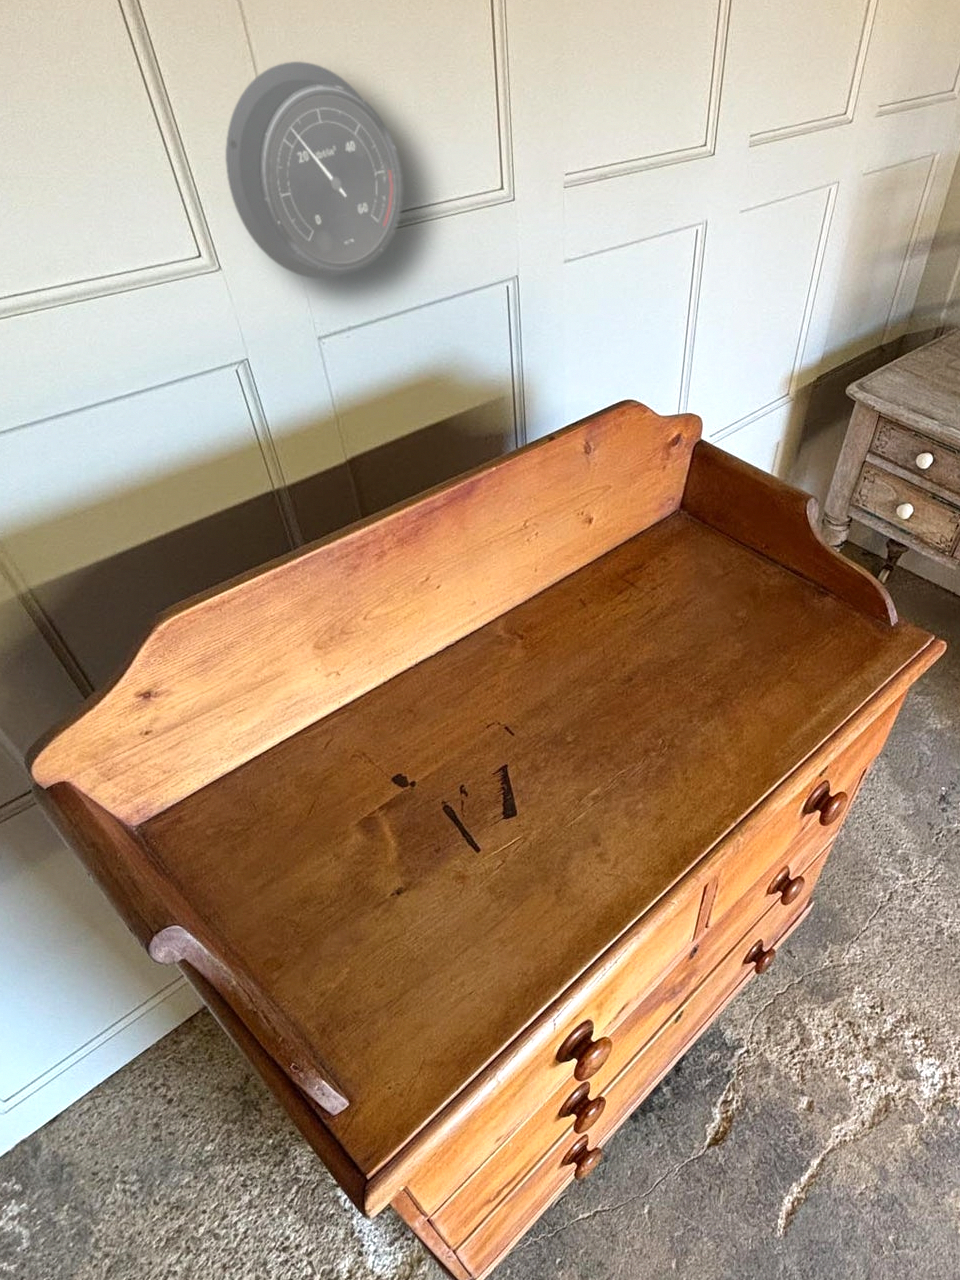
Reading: {"value": 22.5, "unit": "psi"}
